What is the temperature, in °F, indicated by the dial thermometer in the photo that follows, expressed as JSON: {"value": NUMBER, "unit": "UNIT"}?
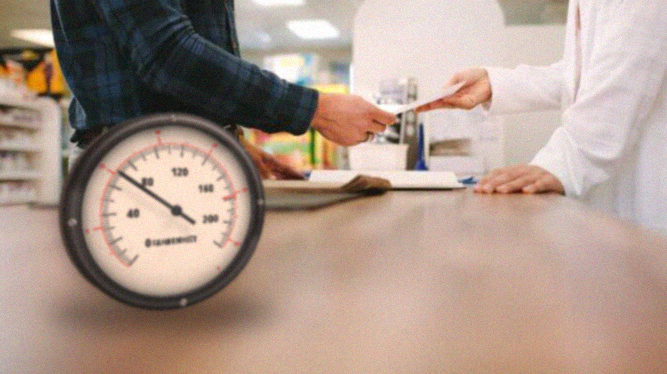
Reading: {"value": 70, "unit": "°F"}
